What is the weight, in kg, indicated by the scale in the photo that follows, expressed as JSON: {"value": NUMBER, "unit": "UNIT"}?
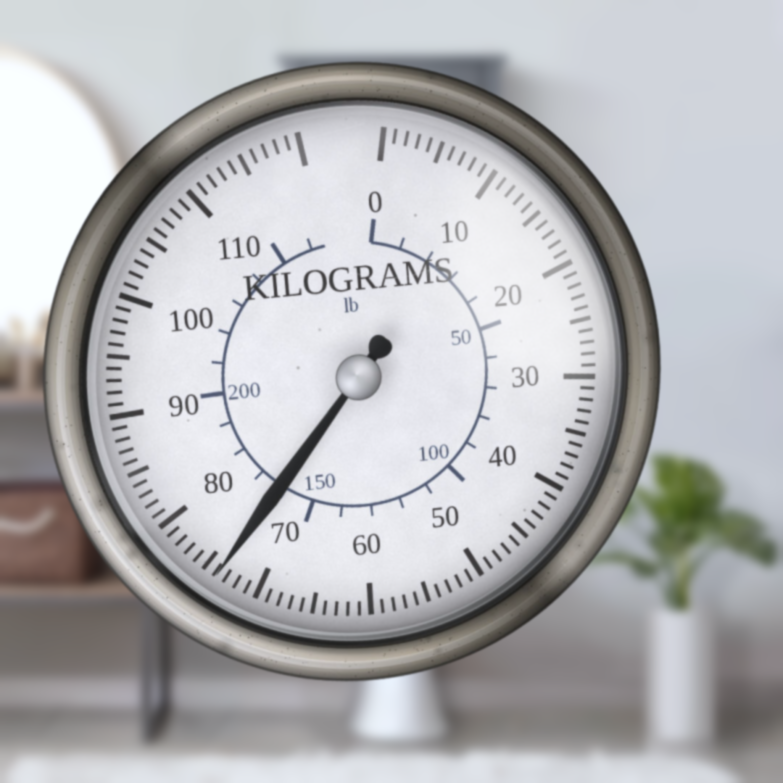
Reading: {"value": 74, "unit": "kg"}
